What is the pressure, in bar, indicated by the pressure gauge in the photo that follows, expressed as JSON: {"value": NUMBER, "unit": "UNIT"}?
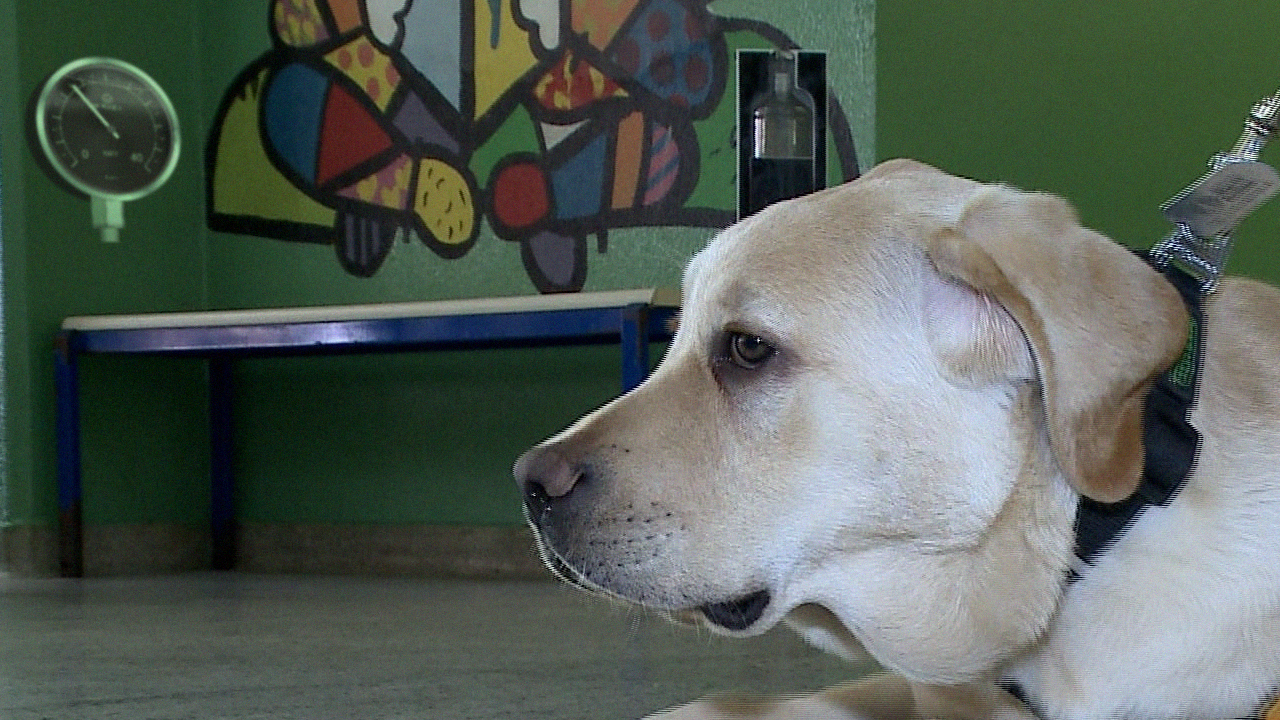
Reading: {"value": 14, "unit": "bar"}
